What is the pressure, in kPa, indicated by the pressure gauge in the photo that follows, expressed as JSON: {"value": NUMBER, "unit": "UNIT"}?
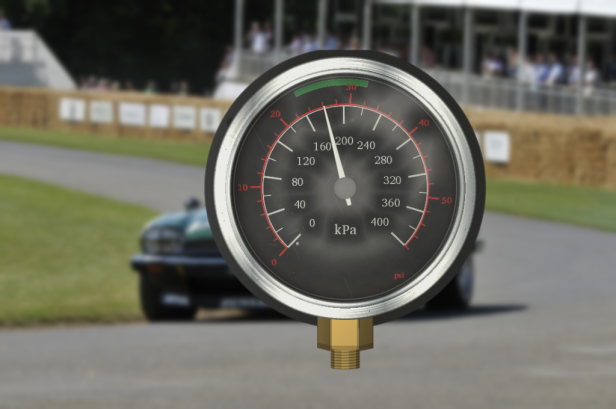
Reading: {"value": 180, "unit": "kPa"}
